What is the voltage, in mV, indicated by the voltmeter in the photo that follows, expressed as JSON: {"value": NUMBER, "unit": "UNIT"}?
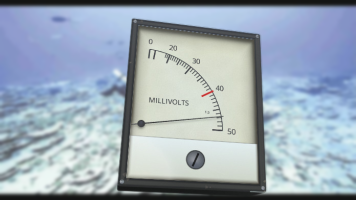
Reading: {"value": 47, "unit": "mV"}
